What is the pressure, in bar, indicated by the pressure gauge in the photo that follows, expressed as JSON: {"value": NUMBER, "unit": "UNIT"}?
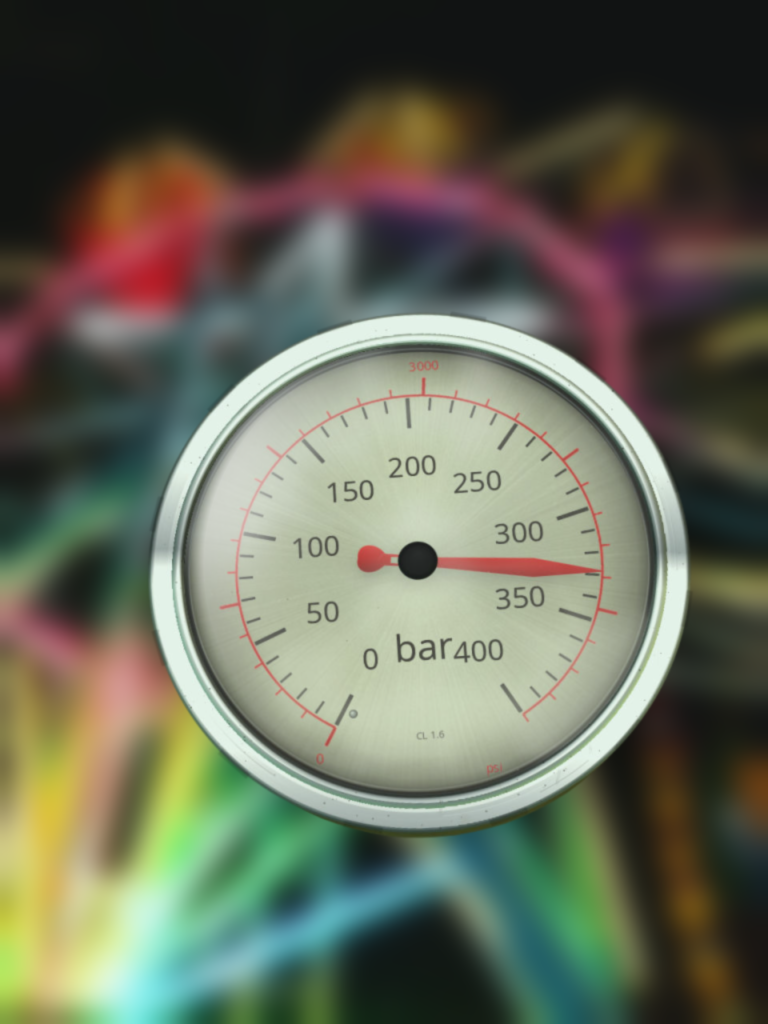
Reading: {"value": 330, "unit": "bar"}
